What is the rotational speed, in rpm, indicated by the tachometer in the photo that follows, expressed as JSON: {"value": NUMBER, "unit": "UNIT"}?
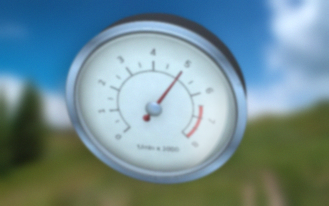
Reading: {"value": 5000, "unit": "rpm"}
